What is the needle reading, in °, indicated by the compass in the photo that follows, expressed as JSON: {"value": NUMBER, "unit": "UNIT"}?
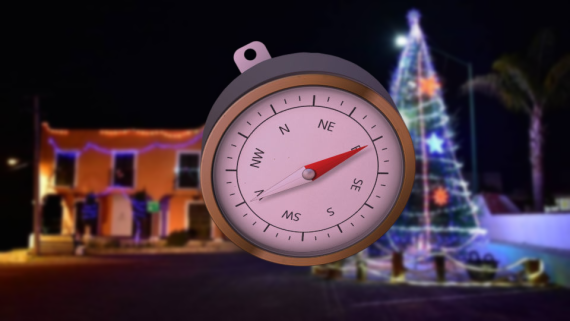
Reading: {"value": 90, "unit": "°"}
